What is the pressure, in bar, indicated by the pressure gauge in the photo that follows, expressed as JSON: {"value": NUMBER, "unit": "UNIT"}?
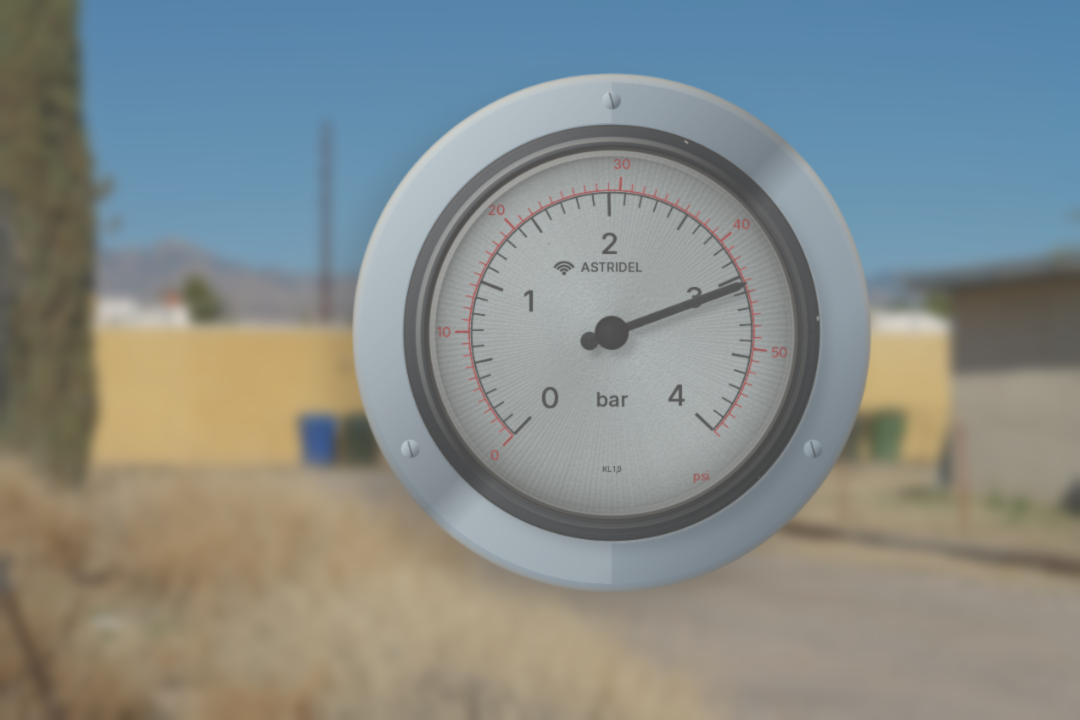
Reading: {"value": 3.05, "unit": "bar"}
